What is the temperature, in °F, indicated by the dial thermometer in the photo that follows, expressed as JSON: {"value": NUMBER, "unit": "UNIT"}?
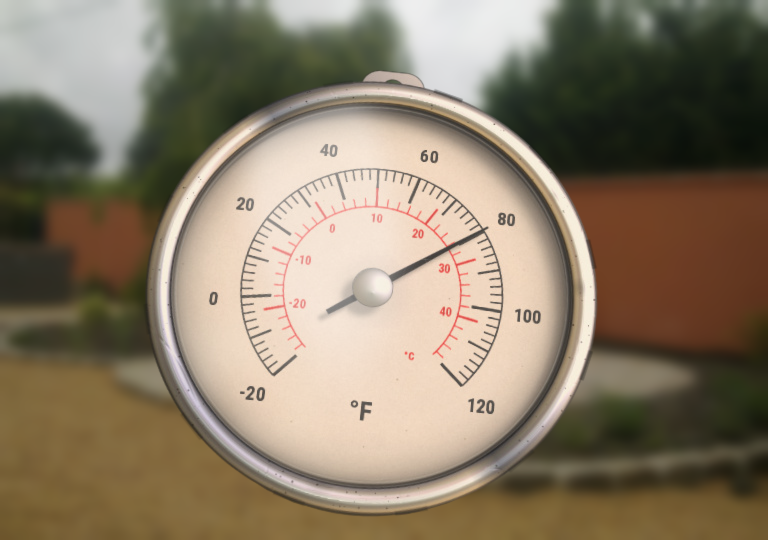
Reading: {"value": 80, "unit": "°F"}
